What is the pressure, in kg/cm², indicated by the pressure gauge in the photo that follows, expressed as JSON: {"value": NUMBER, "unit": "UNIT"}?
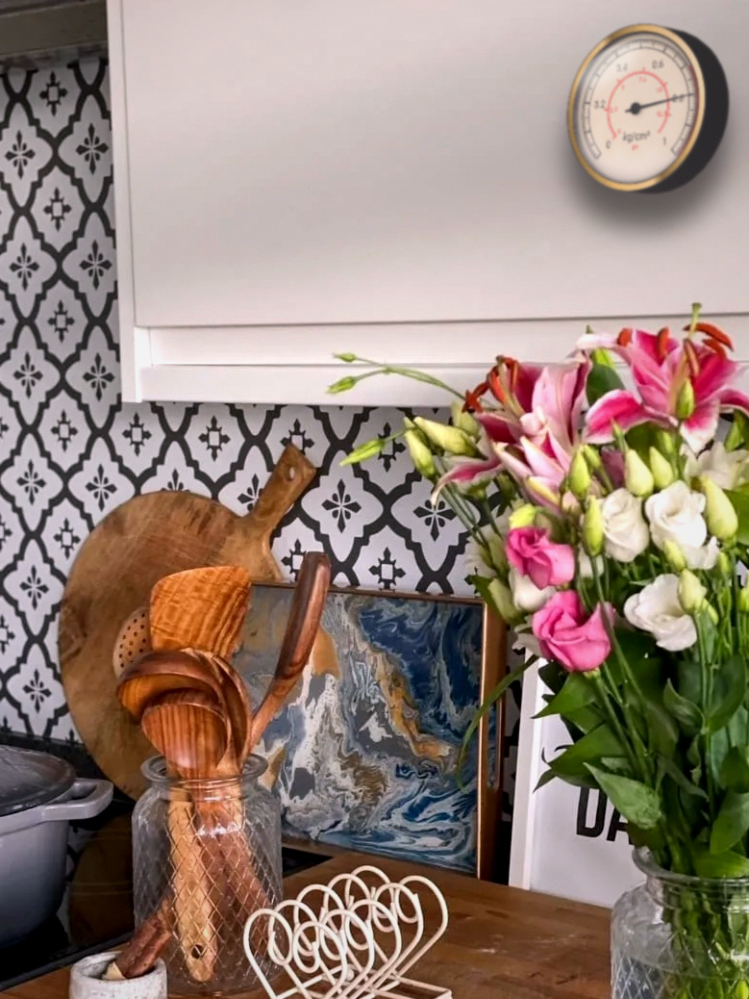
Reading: {"value": 0.8, "unit": "kg/cm²"}
